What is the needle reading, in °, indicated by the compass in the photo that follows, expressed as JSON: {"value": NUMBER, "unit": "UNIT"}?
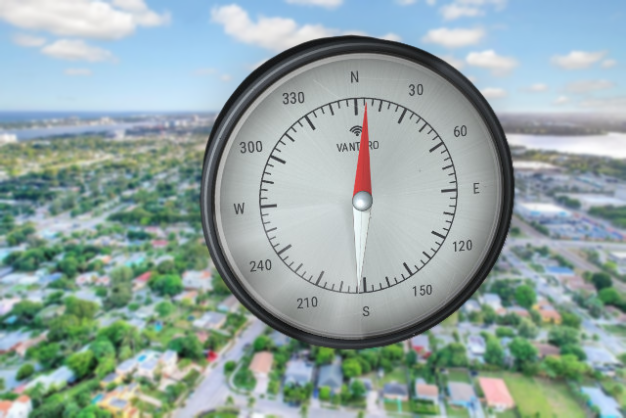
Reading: {"value": 5, "unit": "°"}
